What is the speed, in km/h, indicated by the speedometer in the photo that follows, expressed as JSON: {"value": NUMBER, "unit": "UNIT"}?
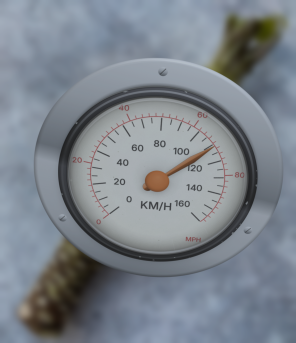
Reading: {"value": 110, "unit": "km/h"}
